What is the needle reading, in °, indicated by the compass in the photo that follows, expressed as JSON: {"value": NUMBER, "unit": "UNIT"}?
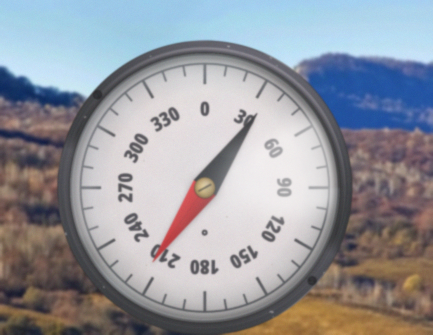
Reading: {"value": 215, "unit": "°"}
